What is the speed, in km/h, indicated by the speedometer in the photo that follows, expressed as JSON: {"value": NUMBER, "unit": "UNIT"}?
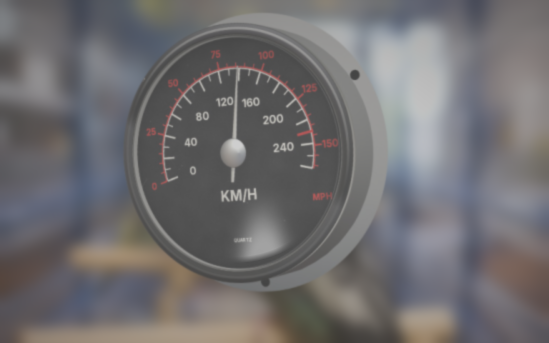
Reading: {"value": 140, "unit": "km/h"}
